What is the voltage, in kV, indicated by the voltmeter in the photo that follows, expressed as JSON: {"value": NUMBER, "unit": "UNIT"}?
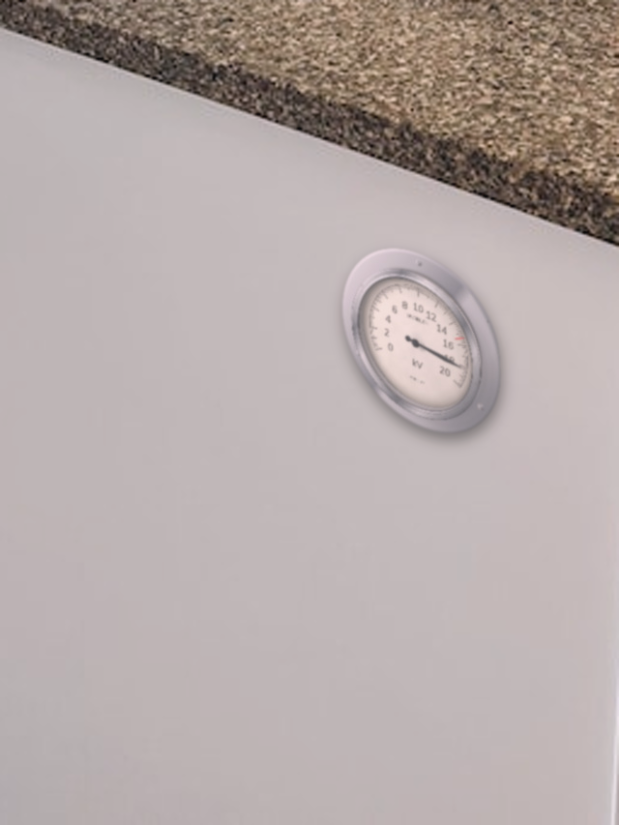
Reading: {"value": 18, "unit": "kV"}
